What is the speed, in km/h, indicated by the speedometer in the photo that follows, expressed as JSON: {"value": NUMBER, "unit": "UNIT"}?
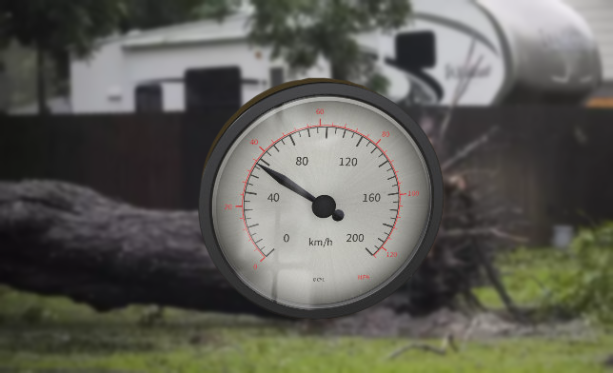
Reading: {"value": 57.5, "unit": "km/h"}
